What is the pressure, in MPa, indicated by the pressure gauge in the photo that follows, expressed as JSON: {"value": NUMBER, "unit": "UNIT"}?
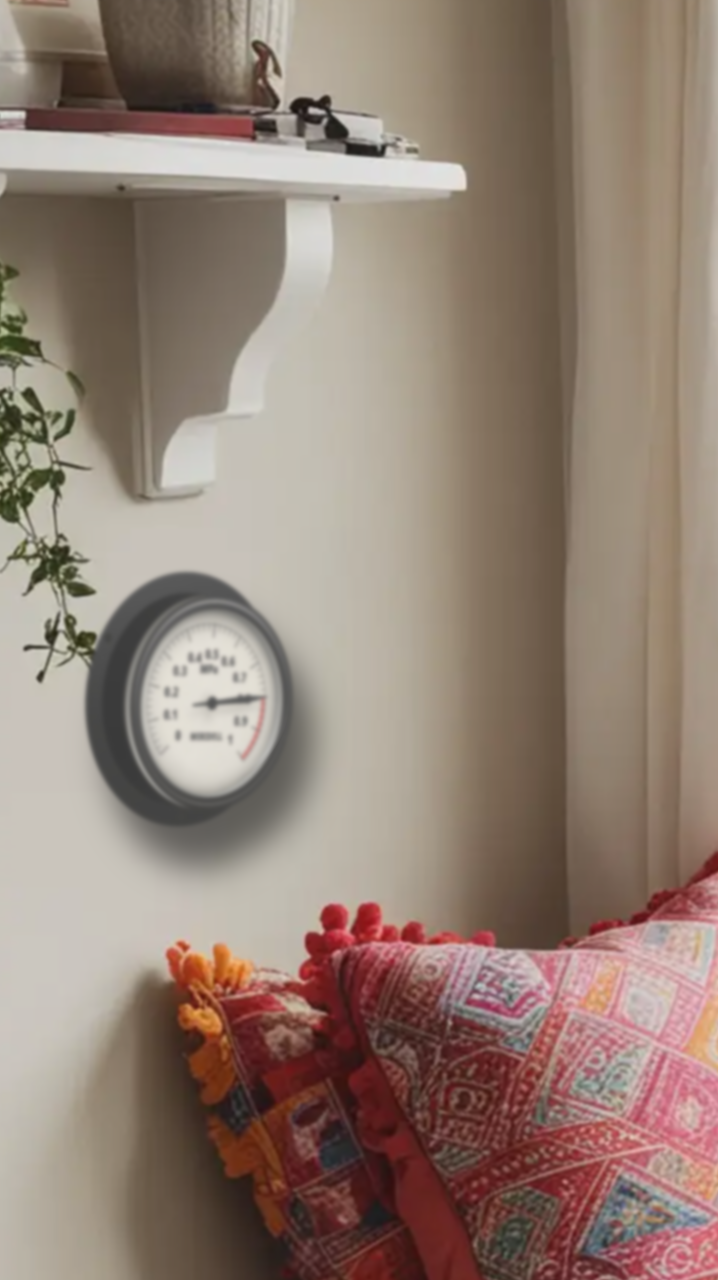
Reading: {"value": 0.8, "unit": "MPa"}
